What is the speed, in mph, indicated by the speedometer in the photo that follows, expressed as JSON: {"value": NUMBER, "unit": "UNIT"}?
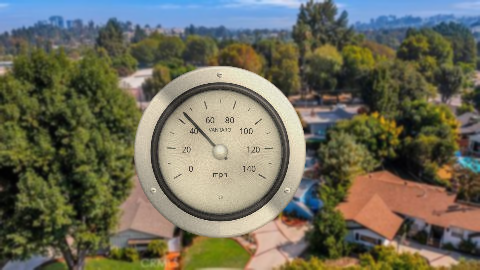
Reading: {"value": 45, "unit": "mph"}
